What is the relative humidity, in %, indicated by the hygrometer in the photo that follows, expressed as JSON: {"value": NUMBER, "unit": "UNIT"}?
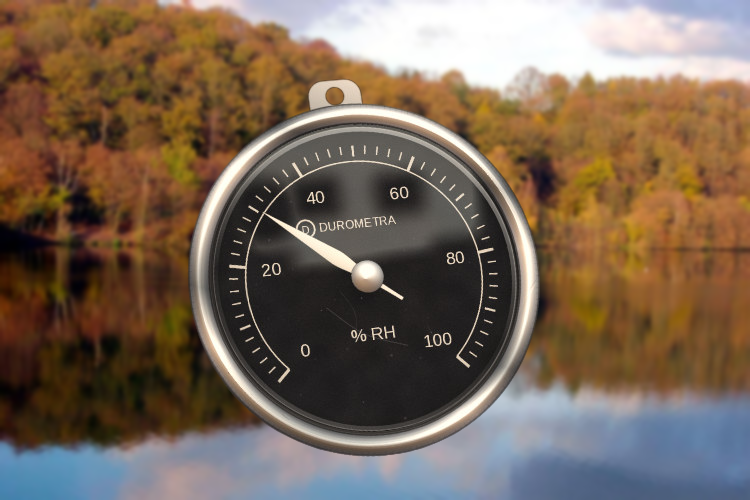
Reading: {"value": 30, "unit": "%"}
